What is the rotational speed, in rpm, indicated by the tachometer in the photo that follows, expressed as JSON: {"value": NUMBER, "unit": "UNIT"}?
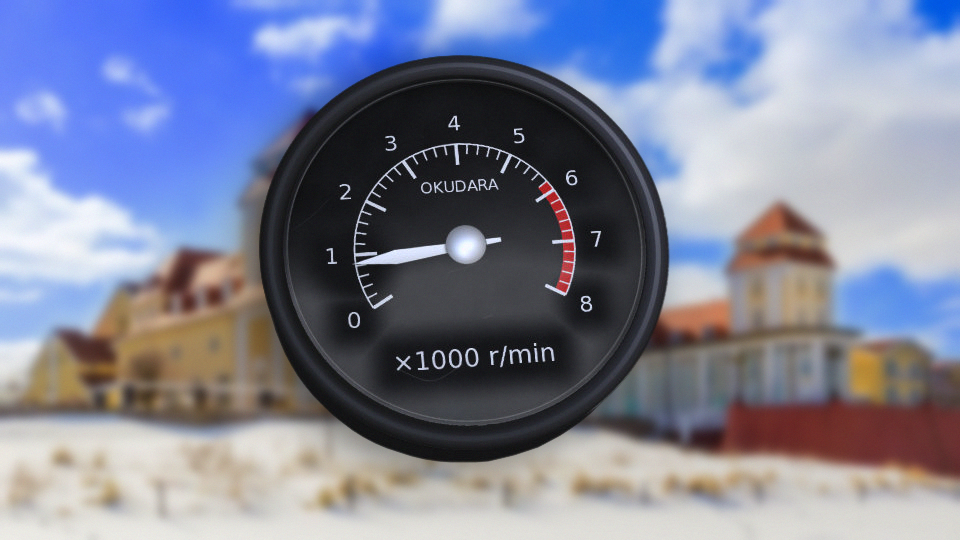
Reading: {"value": 800, "unit": "rpm"}
